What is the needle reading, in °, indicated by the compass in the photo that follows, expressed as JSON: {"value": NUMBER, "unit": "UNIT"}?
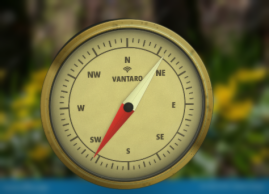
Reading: {"value": 215, "unit": "°"}
